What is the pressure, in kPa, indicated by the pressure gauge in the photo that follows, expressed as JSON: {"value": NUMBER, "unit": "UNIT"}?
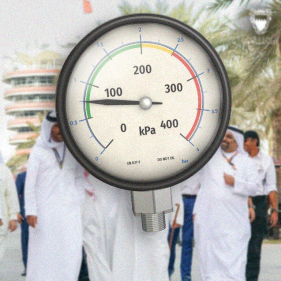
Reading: {"value": 75, "unit": "kPa"}
